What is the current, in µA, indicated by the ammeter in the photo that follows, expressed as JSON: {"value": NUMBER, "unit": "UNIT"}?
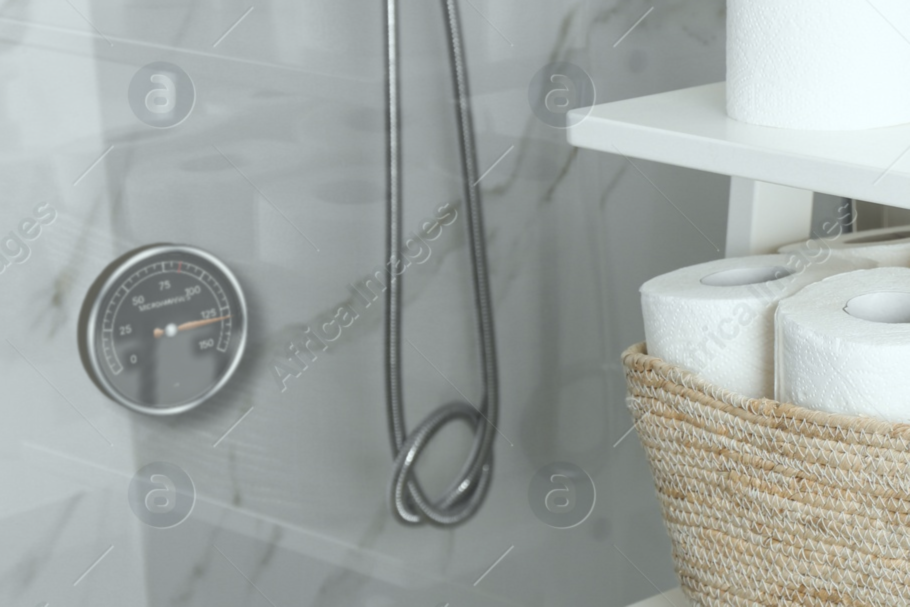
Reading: {"value": 130, "unit": "µA"}
